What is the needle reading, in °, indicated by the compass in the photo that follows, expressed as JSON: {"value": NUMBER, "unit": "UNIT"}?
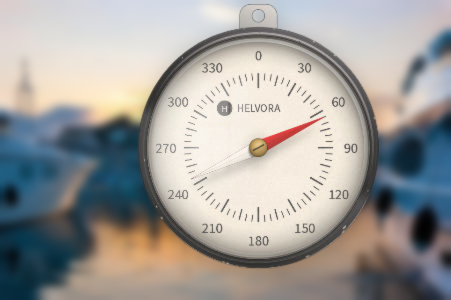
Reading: {"value": 65, "unit": "°"}
